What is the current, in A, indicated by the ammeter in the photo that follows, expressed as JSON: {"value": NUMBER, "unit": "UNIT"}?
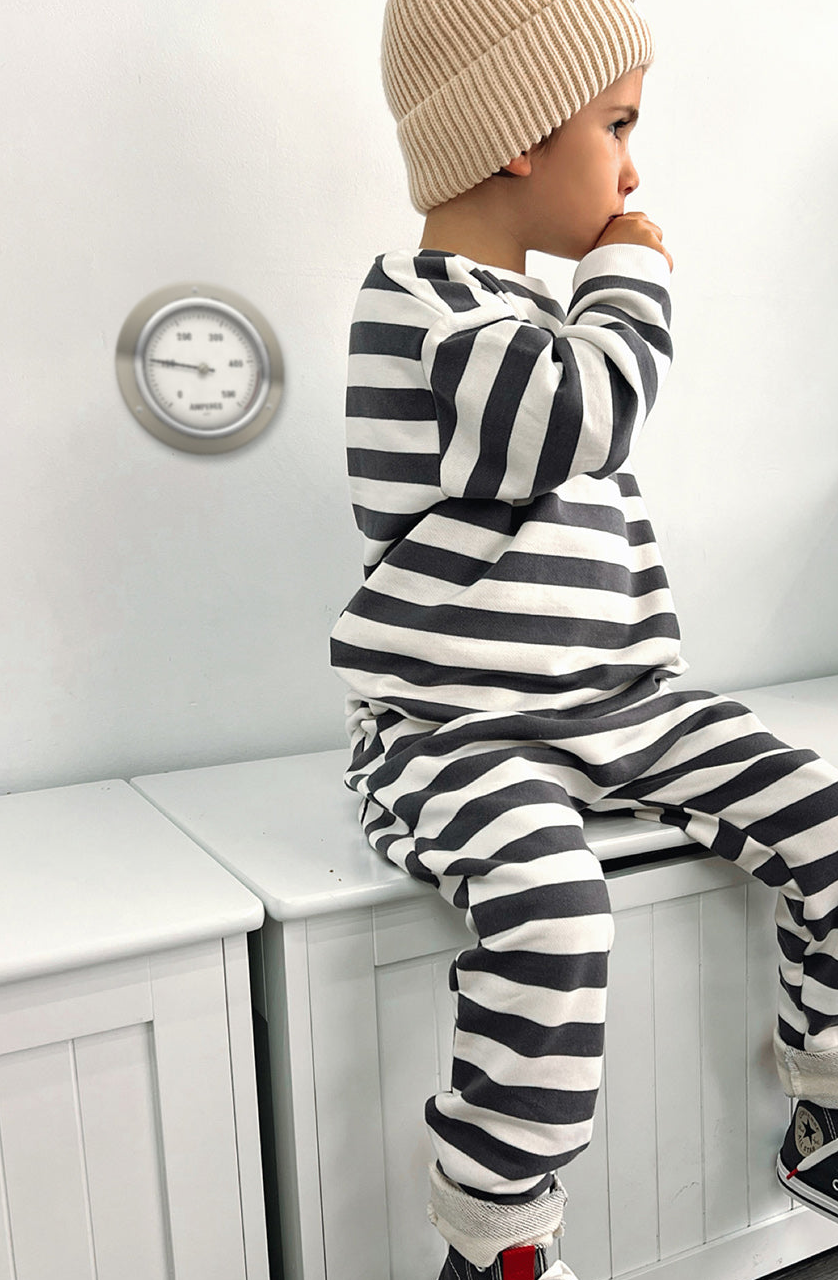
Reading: {"value": 100, "unit": "A"}
